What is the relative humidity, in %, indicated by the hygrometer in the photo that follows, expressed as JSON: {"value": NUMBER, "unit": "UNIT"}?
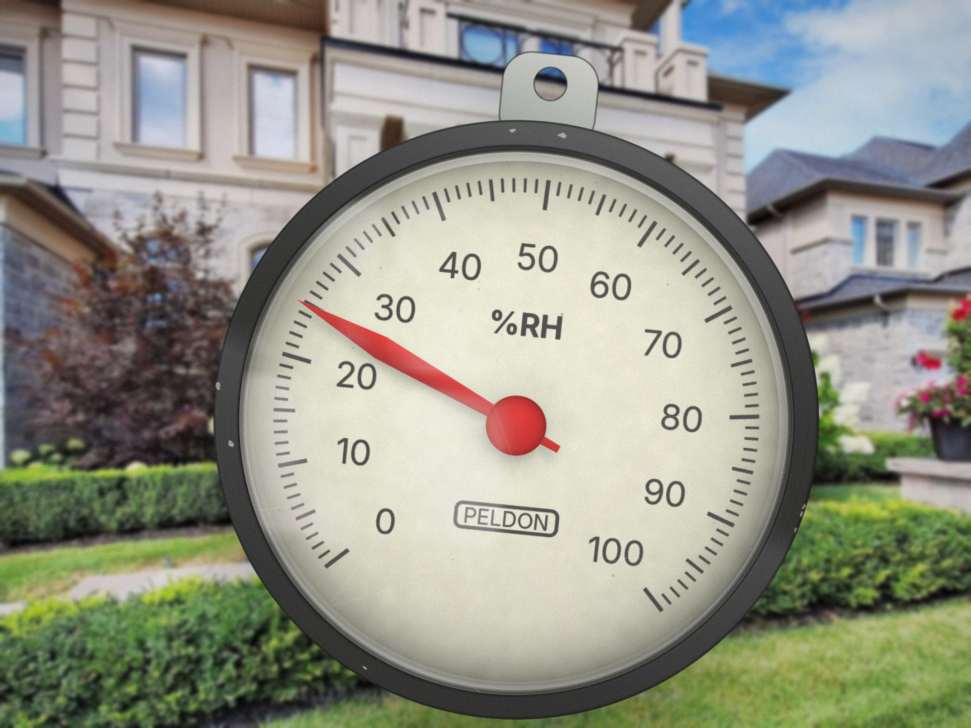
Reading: {"value": 25, "unit": "%"}
